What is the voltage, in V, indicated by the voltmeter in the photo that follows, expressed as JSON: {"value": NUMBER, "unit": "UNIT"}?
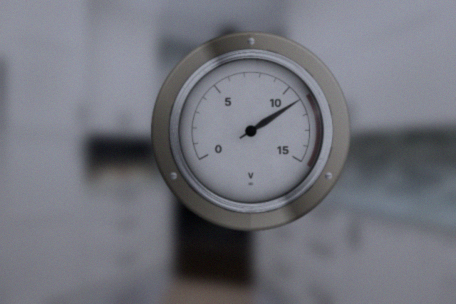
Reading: {"value": 11, "unit": "V"}
